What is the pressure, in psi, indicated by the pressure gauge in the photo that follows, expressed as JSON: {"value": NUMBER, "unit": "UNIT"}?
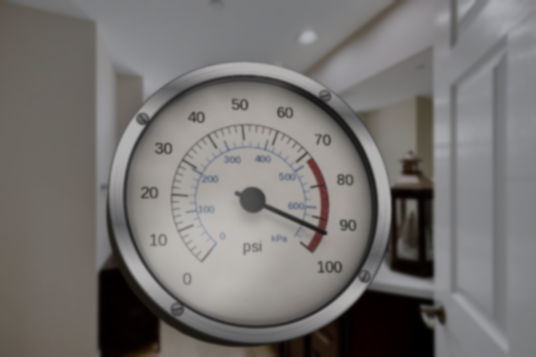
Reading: {"value": 94, "unit": "psi"}
